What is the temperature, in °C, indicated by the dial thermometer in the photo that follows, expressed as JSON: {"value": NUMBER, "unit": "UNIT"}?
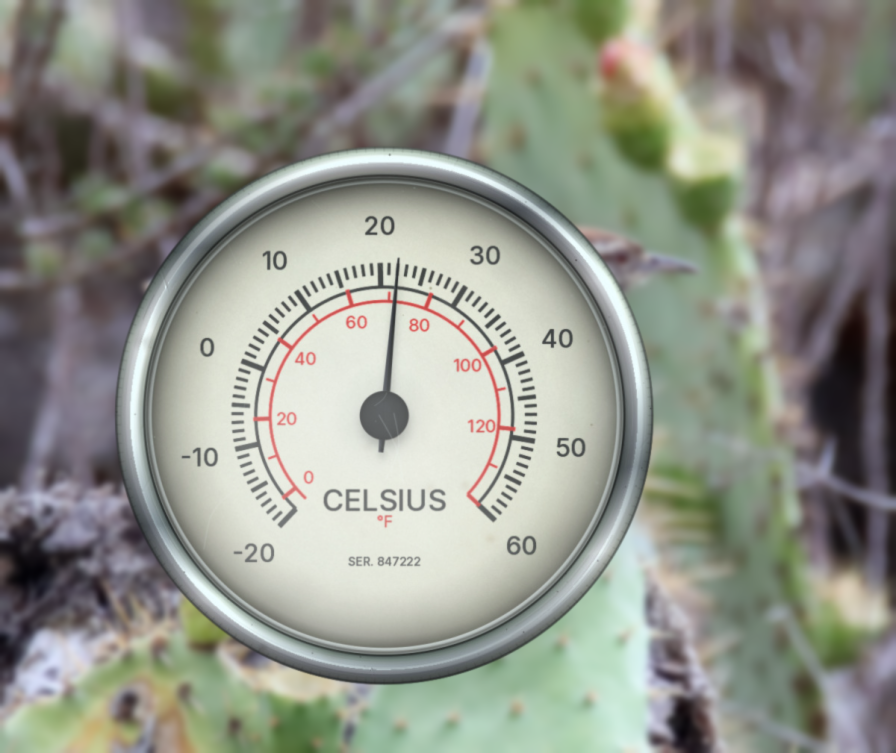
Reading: {"value": 22, "unit": "°C"}
